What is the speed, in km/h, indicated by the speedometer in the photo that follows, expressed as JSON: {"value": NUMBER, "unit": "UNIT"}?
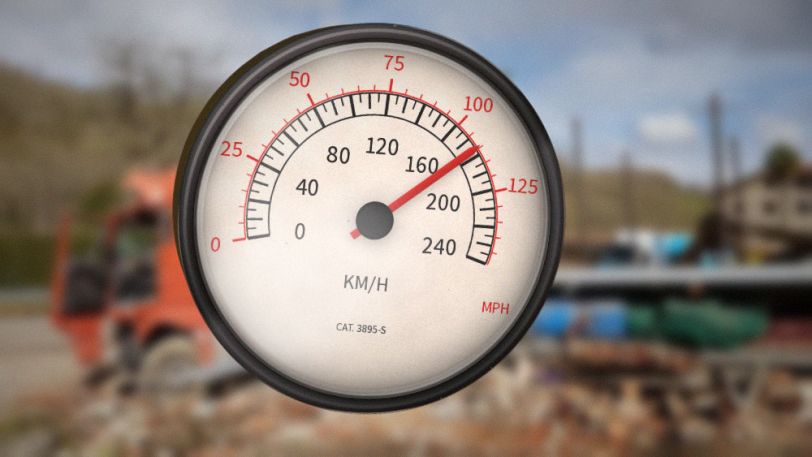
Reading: {"value": 175, "unit": "km/h"}
